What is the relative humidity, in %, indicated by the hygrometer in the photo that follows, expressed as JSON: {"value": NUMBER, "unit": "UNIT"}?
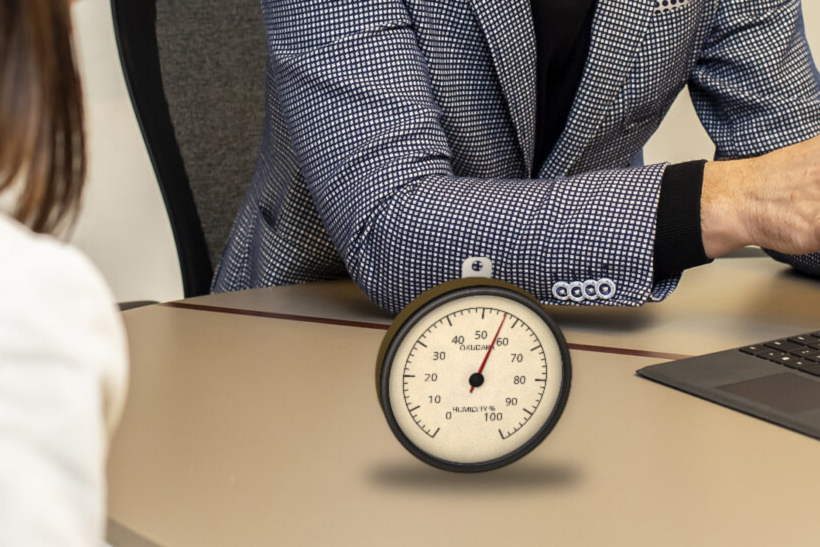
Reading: {"value": 56, "unit": "%"}
